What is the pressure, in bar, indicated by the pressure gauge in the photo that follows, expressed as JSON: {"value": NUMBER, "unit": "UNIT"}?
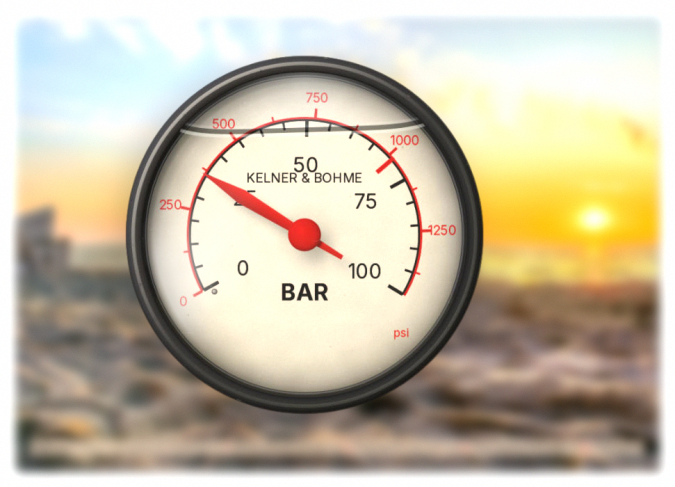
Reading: {"value": 25, "unit": "bar"}
